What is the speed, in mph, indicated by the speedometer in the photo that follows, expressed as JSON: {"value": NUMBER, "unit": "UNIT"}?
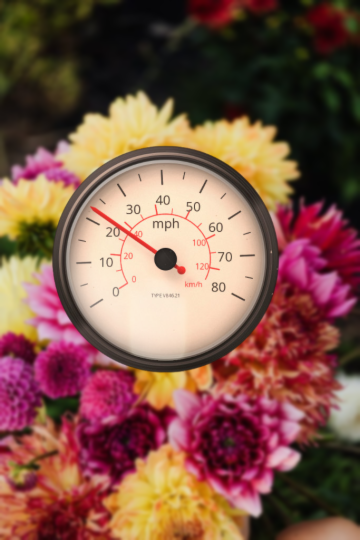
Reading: {"value": 22.5, "unit": "mph"}
